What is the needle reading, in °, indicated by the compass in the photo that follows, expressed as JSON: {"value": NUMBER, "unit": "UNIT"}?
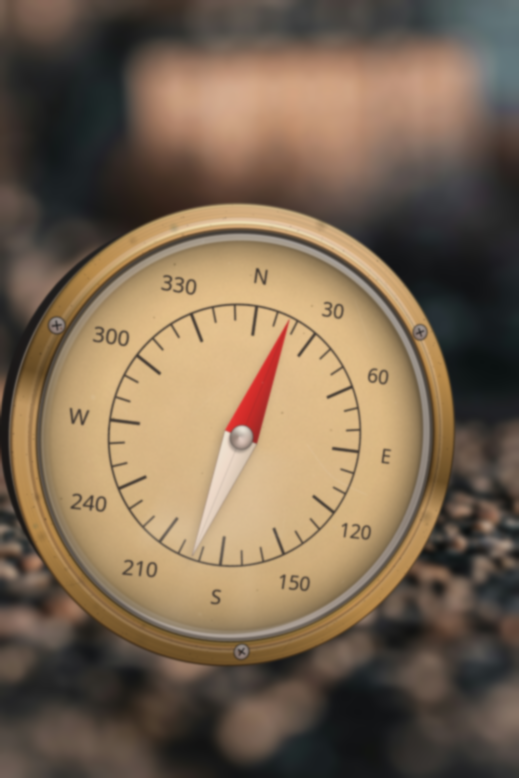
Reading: {"value": 15, "unit": "°"}
